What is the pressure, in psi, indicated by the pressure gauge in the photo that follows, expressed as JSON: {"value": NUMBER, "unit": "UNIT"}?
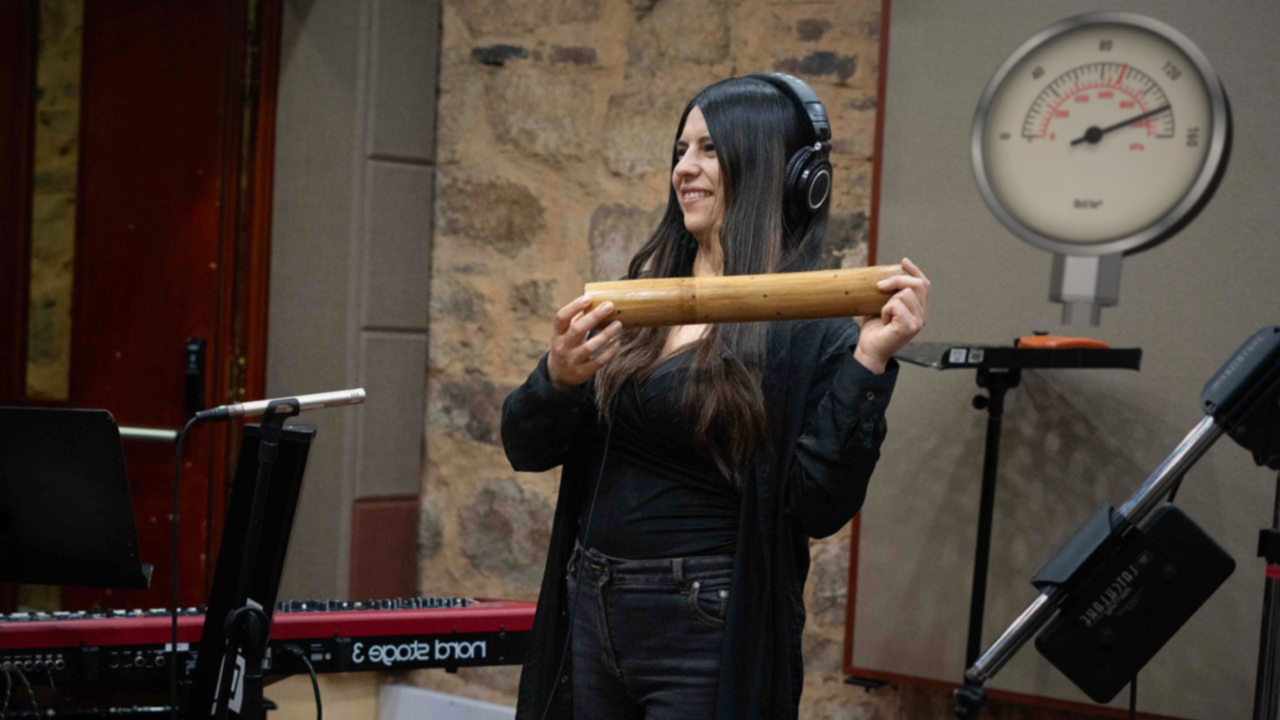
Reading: {"value": 140, "unit": "psi"}
